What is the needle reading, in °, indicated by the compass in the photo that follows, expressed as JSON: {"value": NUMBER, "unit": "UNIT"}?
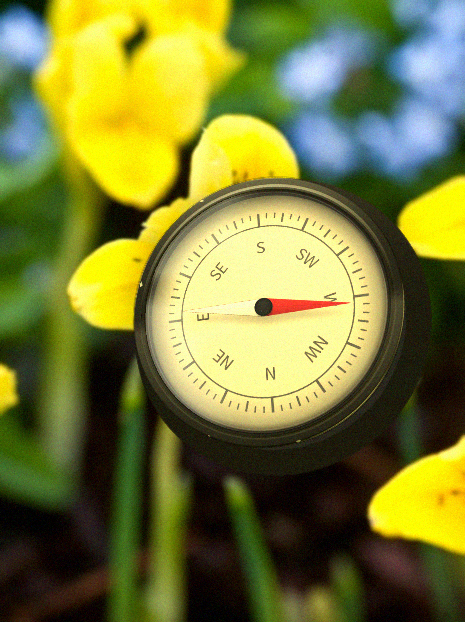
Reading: {"value": 275, "unit": "°"}
